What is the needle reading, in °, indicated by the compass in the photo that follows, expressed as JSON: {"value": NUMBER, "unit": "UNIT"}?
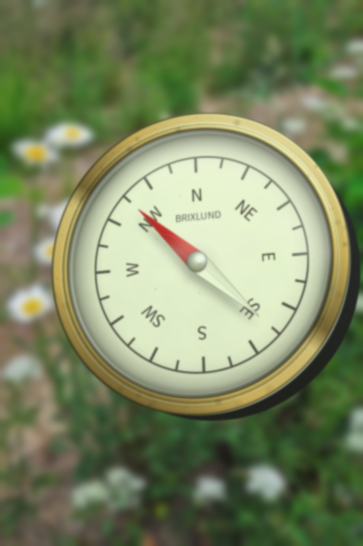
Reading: {"value": 315, "unit": "°"}
